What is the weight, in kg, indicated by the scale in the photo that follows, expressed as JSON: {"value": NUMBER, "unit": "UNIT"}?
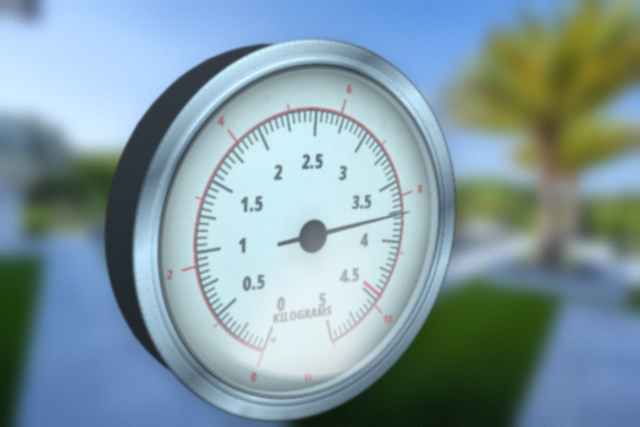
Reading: {"value": 3.75, "unit": "kg"}
